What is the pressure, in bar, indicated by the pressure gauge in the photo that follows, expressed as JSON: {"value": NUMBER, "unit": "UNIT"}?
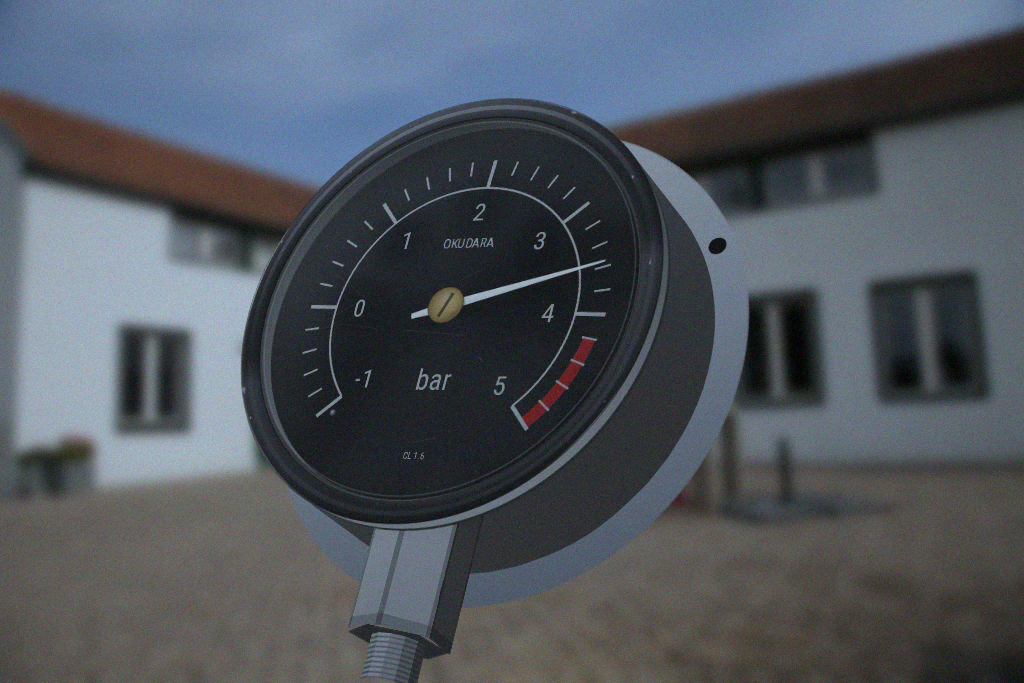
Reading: {"value": 3.6, "unit": "bar"}
